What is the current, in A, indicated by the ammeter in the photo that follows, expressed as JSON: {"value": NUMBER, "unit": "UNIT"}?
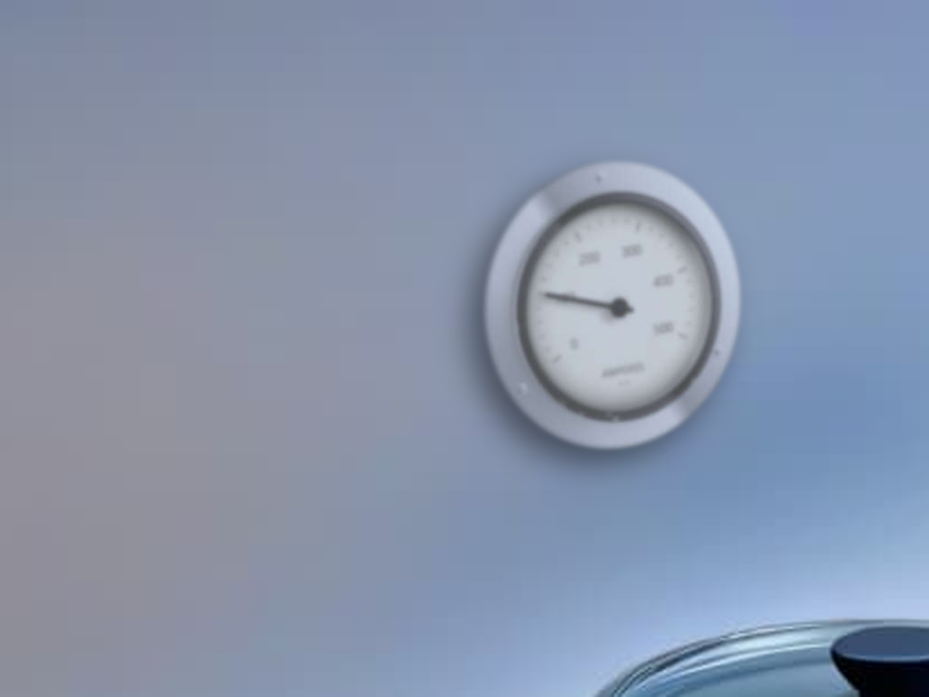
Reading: {"value": 100, "unit": "A"}
